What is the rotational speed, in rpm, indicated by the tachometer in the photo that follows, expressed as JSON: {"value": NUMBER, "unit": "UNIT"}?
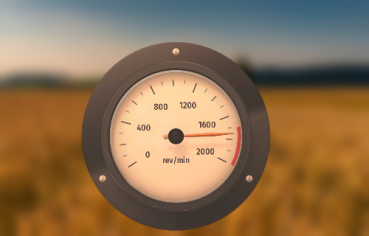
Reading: {"value": 1750, "unit": "rpm"}
